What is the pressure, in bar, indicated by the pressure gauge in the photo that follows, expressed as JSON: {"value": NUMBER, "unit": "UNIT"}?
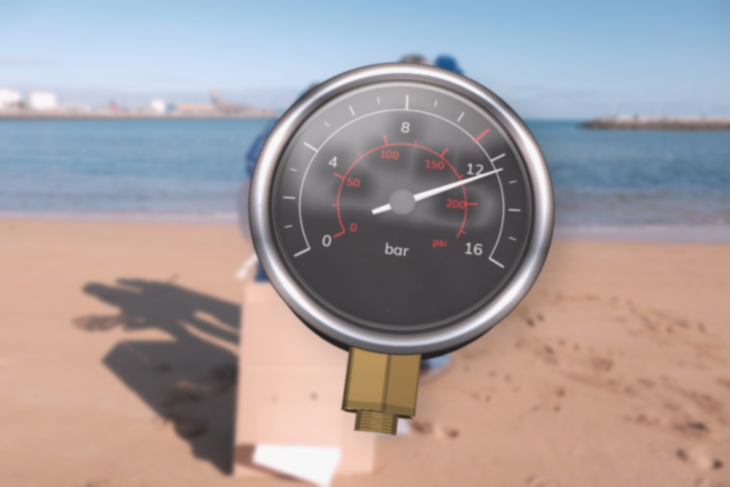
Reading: {"value": 12.5, "unit": "bar"}
